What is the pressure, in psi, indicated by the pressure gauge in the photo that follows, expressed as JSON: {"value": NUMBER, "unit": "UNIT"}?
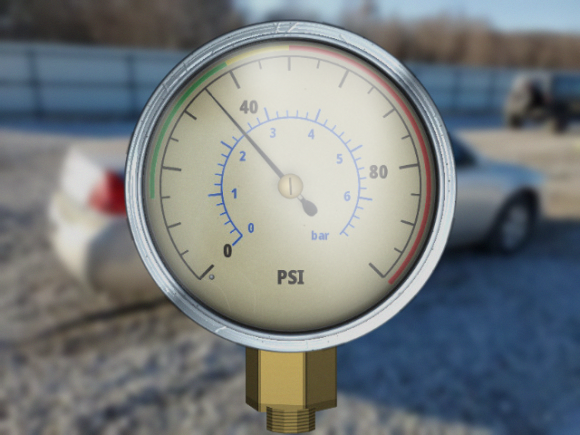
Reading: {"value": 35, "unit": "psi"}
